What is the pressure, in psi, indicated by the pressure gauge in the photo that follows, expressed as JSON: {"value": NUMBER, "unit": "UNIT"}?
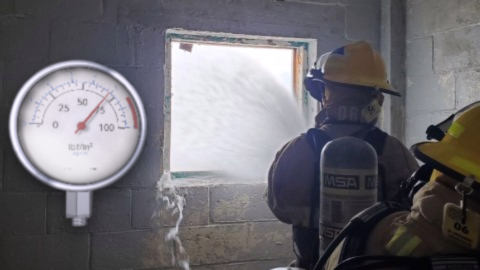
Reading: {"value": 70, "unit": "psi"}
